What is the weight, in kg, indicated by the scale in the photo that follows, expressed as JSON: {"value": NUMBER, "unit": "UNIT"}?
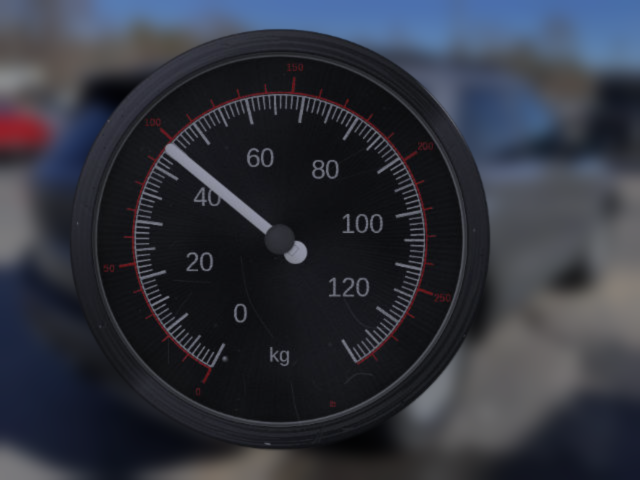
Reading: {"value": 44, "unit": "kg"}
